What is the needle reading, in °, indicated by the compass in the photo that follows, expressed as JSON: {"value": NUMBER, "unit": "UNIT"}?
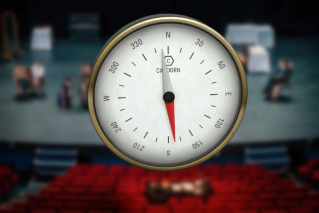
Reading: {"value": 172.5, "unit": "°"}
